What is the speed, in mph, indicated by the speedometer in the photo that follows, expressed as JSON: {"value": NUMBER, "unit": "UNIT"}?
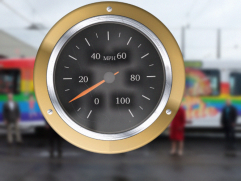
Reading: {"value": 10, "unit": "mph"}
